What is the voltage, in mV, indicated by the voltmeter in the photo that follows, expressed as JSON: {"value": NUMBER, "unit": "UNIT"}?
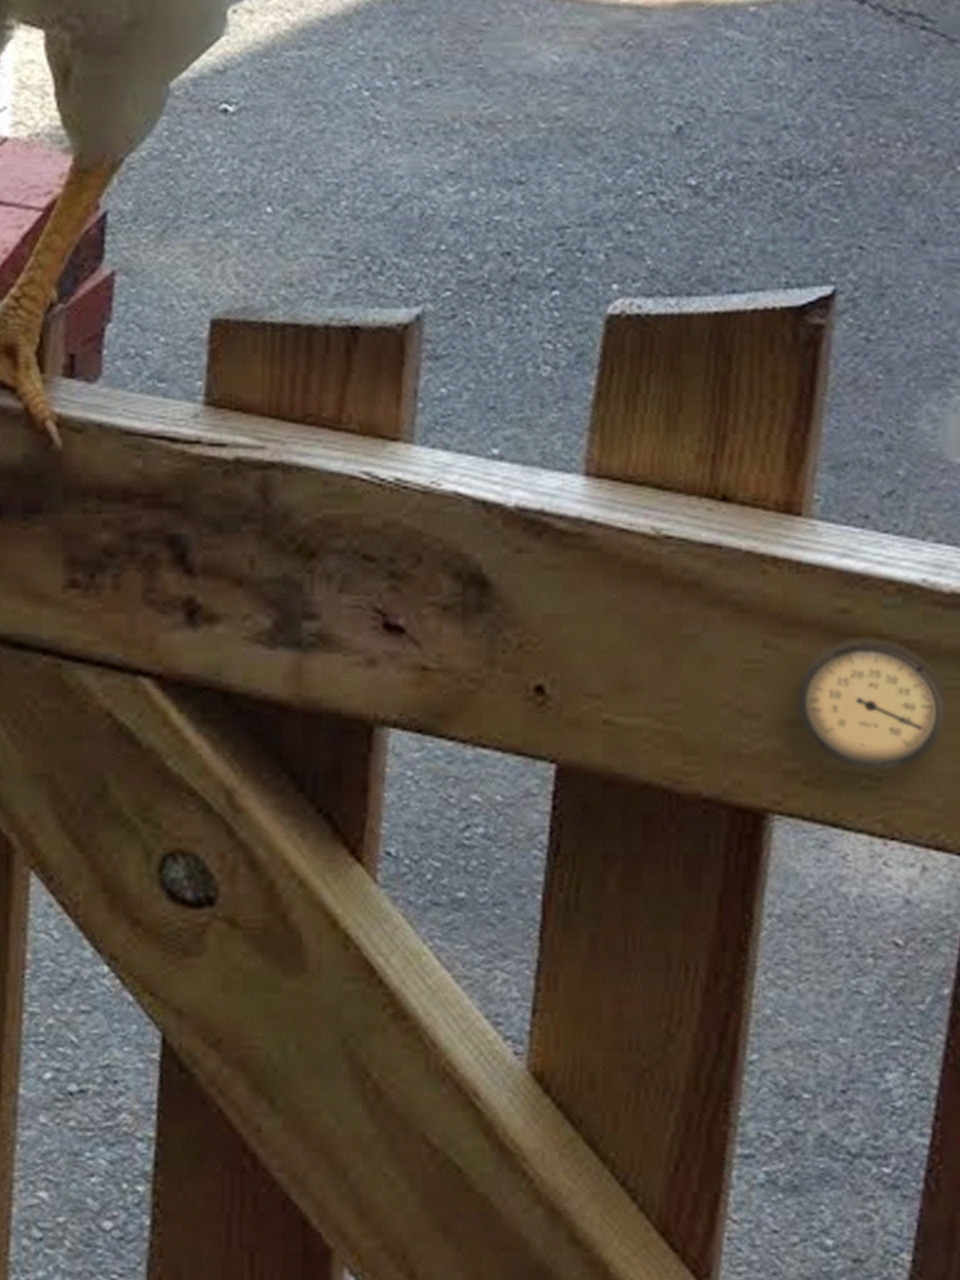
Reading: {"value": 45, "unit": "mV"}
